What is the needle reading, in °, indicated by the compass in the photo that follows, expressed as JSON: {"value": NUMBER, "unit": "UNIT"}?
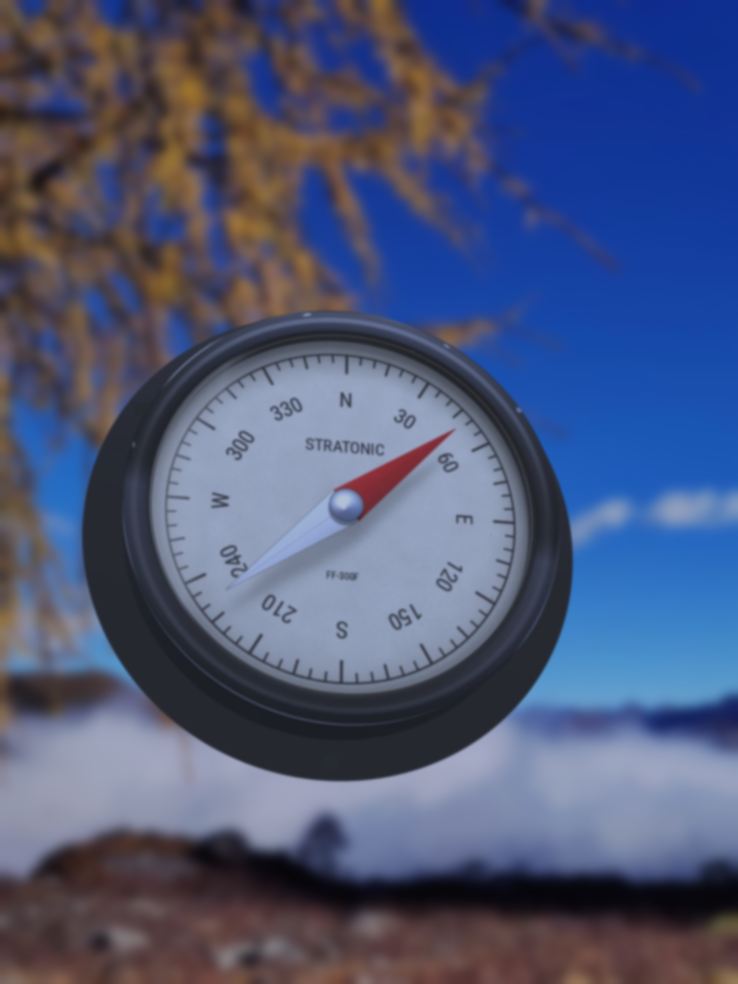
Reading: {"value": 50, "unit": "°"}
